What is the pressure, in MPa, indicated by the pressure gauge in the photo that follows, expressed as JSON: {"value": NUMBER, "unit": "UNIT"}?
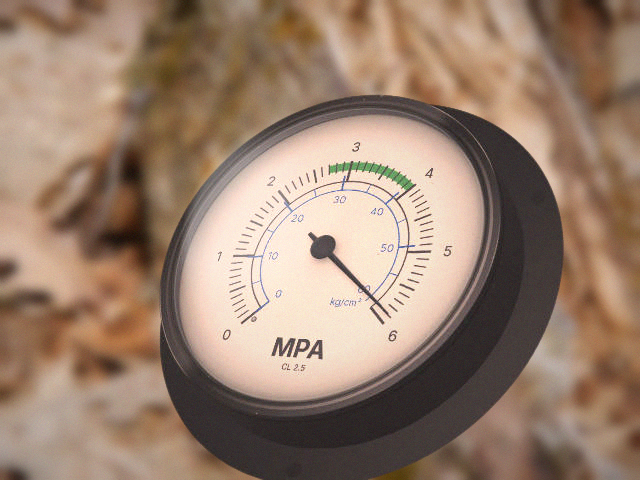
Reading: {"value": 5.9, "unit": "MPa"}
